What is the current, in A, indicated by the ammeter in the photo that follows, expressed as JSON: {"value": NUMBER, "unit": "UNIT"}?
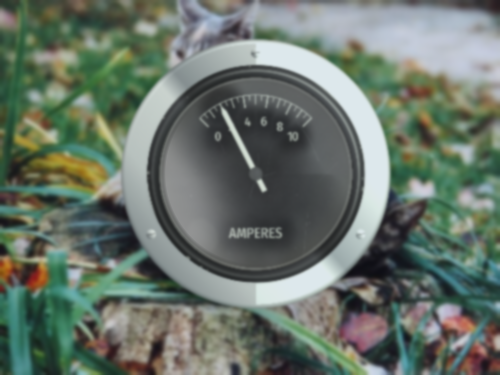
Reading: {"value": 2, "unit": "A"}
